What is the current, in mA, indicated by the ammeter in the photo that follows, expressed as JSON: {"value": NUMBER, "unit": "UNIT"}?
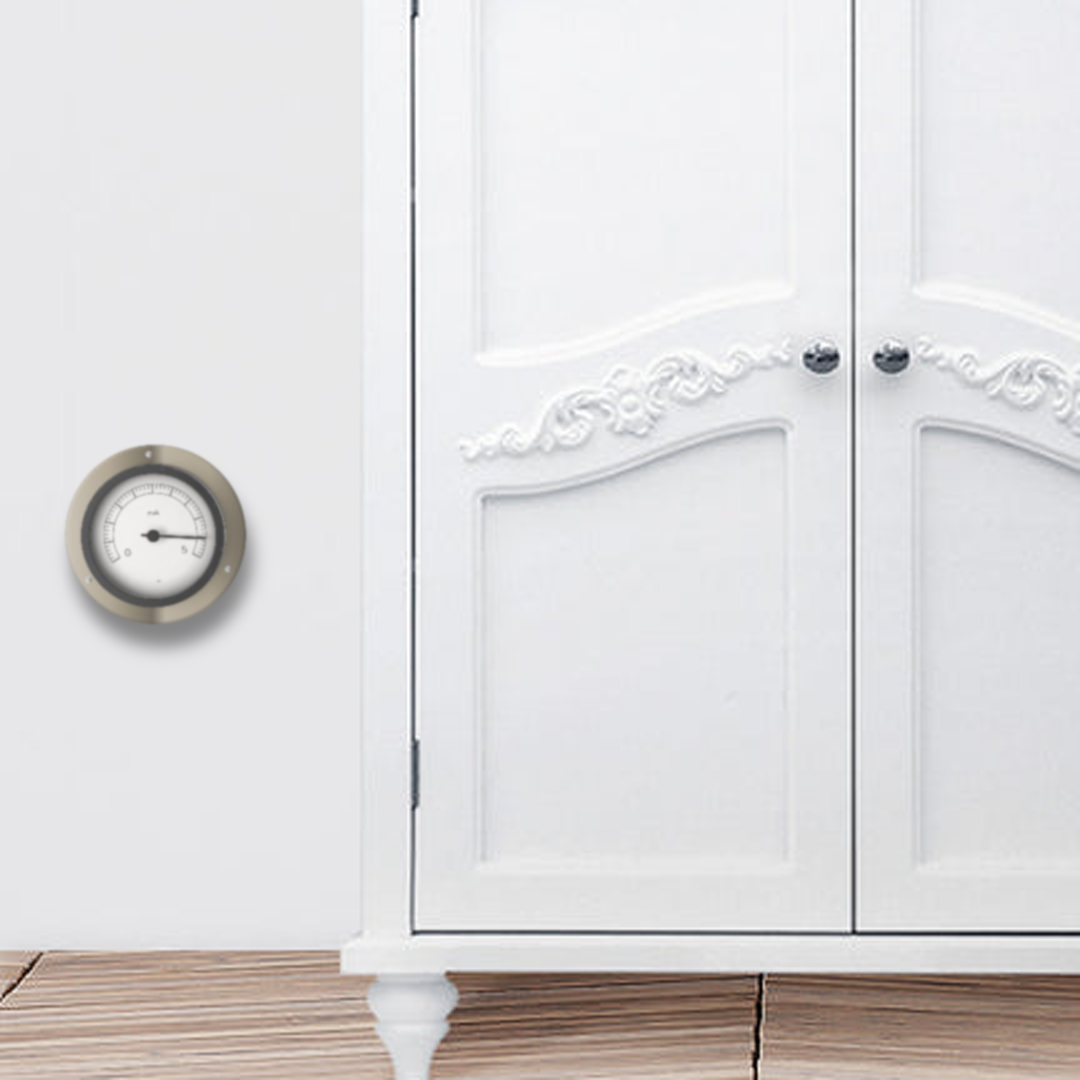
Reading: {"value": 4.5, "unit": "mA"}
